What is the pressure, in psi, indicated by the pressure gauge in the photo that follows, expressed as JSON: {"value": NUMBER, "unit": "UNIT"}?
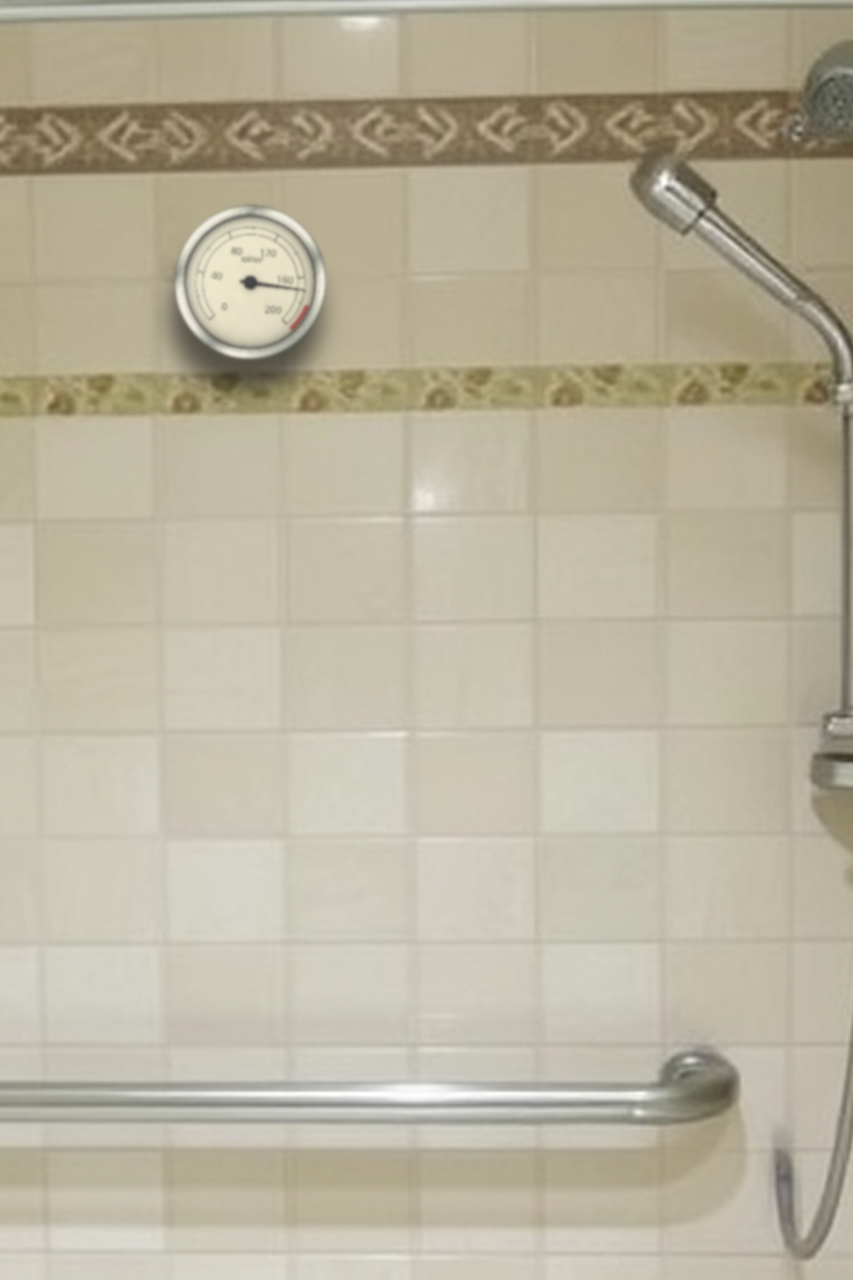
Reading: {"value": 170, "unit": "psi"}
